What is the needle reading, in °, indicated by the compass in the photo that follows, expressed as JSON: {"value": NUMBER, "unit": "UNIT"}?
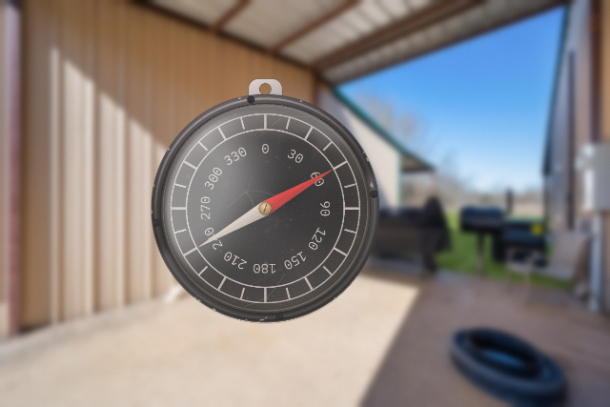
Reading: {"value": 60, "unit": "°"}
